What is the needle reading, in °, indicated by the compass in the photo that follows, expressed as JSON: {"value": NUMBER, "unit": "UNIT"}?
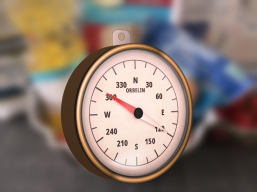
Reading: {"value": 300, "unit": "°"}
